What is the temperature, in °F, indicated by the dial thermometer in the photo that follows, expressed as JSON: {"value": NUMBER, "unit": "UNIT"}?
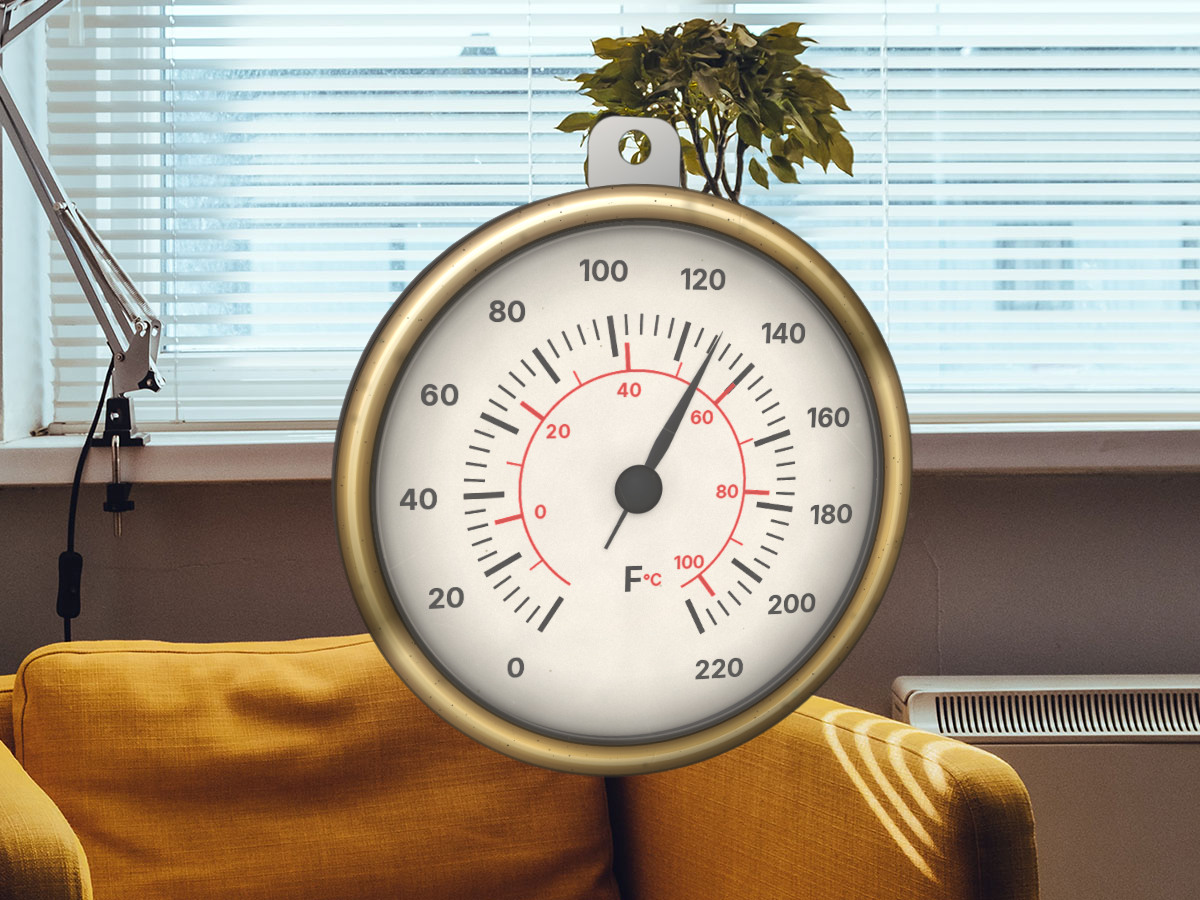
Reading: {"value": 128, "unit": "°F"}
